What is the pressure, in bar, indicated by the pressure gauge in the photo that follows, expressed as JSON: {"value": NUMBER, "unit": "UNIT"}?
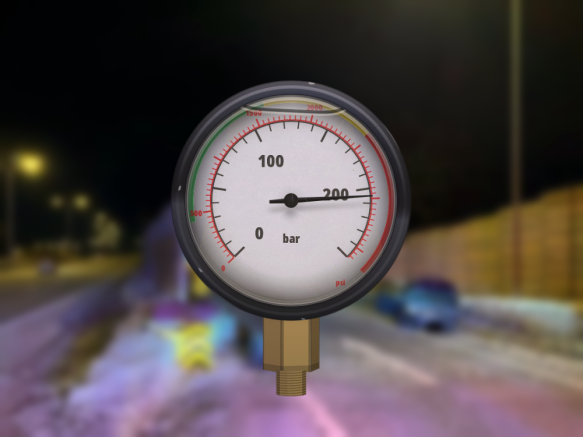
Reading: {"value": 205, "unit": "bar"}
